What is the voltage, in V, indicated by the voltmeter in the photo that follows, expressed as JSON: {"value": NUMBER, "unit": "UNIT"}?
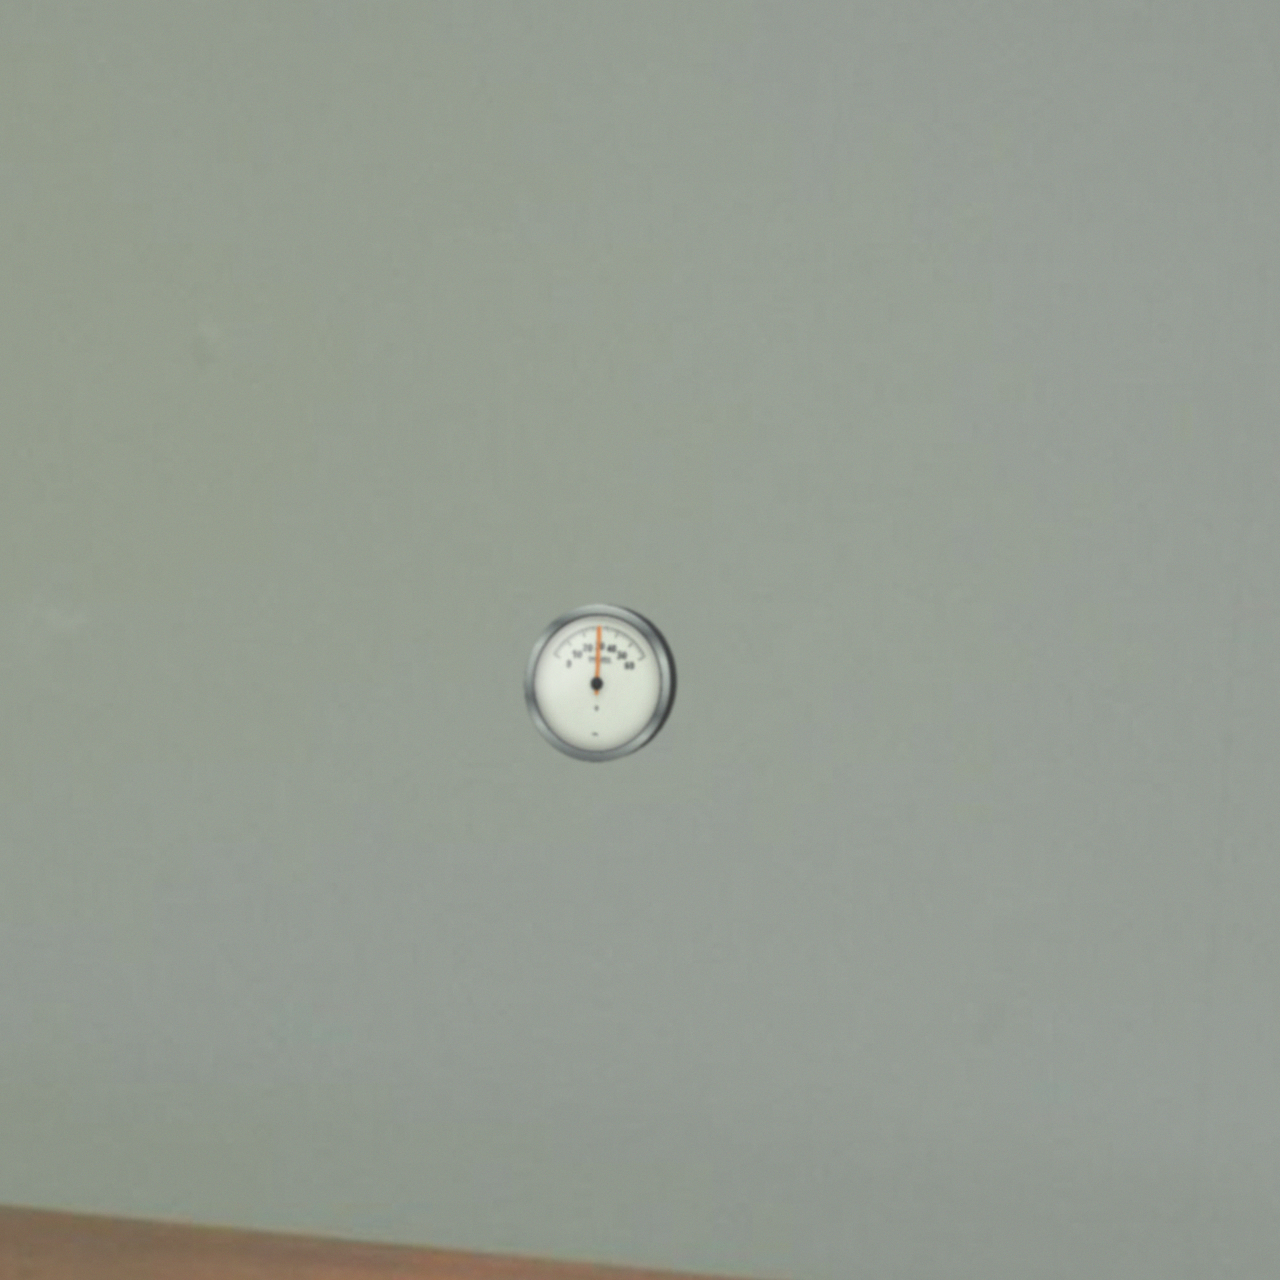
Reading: {"value": 30, "unit": "V"}
